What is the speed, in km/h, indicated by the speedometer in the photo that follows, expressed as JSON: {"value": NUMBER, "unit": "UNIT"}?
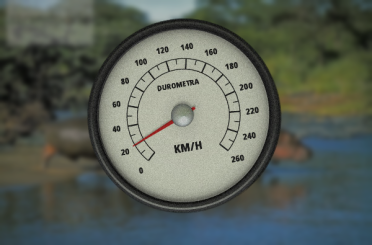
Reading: {"value": 20, "unit": "km/h"}
